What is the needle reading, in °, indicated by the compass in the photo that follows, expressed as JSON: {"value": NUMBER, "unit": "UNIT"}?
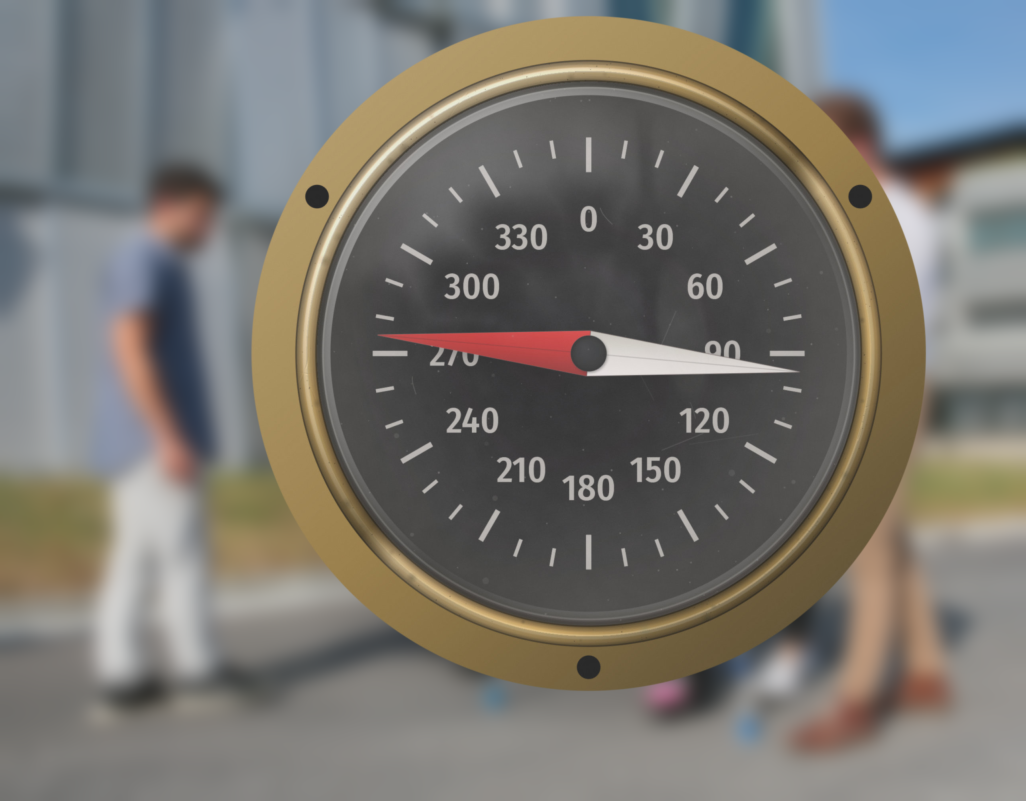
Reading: {"value": 275, "unit": "°"}
